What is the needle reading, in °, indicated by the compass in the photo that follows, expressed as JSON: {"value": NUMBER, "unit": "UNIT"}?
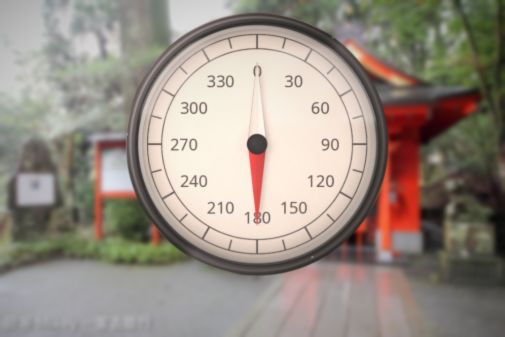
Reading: {"value": 180, "unit": "°"}
